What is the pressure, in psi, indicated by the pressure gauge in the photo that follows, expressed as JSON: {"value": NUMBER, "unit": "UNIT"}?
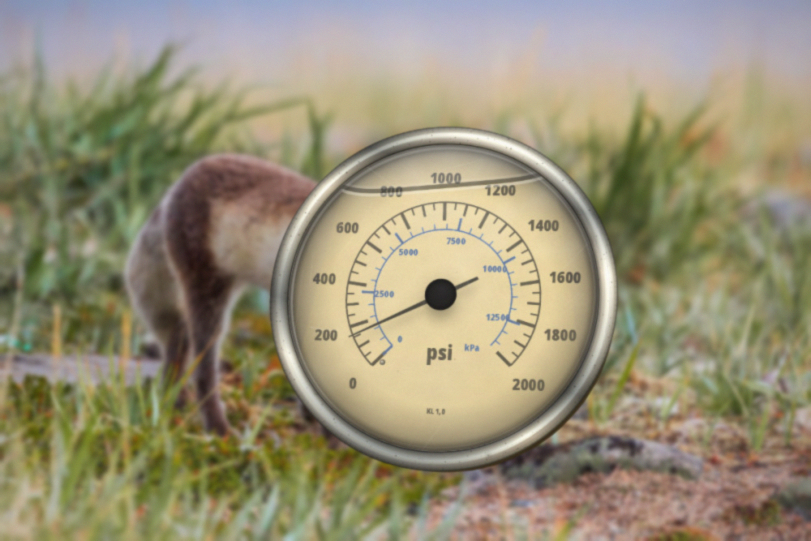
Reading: {"value": 150, "unit": "psi"}
